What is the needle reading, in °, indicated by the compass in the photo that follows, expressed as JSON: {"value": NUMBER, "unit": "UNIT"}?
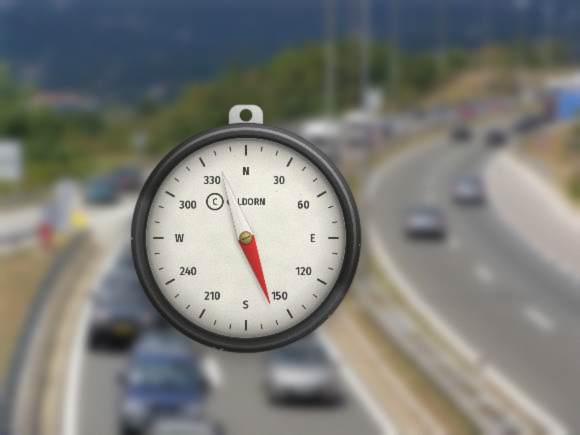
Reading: {"value": 160, "unit": "°"}
